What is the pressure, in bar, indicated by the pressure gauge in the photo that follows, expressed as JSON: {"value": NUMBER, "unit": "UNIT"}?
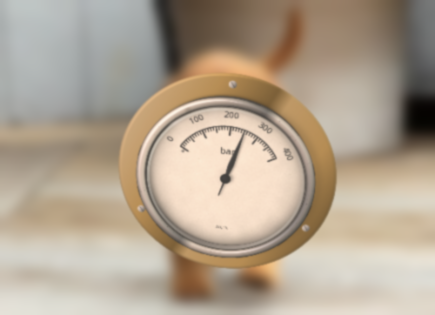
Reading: {"value": 250, "unit": "bar"}
